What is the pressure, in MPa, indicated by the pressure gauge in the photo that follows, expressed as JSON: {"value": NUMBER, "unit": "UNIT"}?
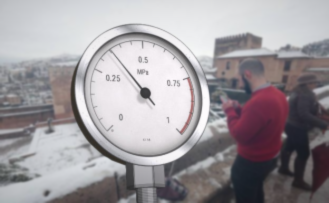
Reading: {"value": 0.35, "unit": "MPa"}
